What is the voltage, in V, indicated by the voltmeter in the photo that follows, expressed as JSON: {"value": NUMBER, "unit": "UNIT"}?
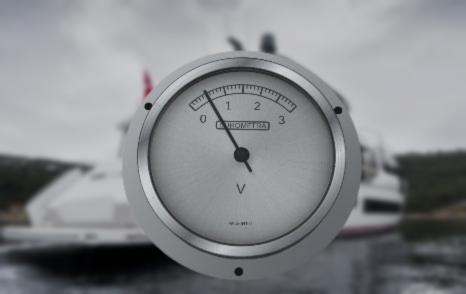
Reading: {"value": 0.5, "unit": "V"}
